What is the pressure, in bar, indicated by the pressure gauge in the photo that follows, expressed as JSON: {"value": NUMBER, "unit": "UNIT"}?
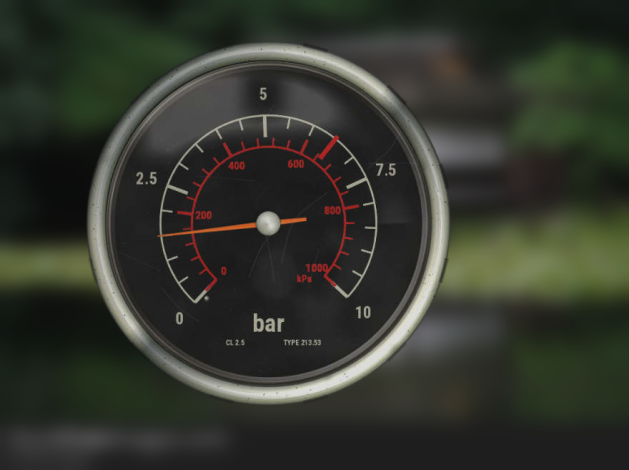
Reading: {"value": 1.5, "unit": "bar"}
